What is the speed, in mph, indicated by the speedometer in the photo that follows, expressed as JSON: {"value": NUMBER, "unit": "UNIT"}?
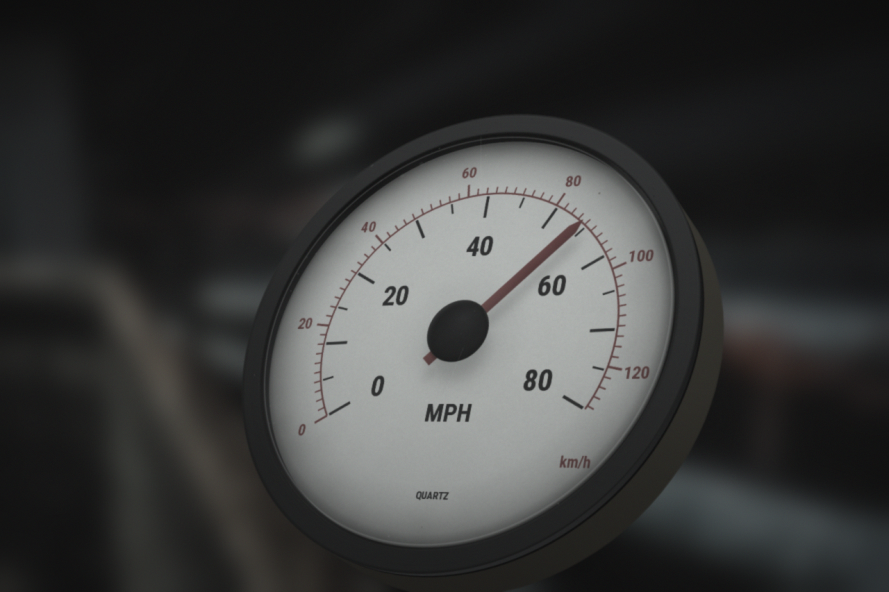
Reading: {"value": 55, "unit": "mph"}
